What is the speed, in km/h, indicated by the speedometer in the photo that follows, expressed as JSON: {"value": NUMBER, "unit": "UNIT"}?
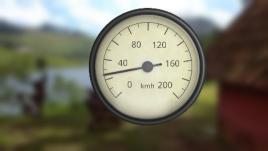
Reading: {"value": 25, "unit": "km/h"}
